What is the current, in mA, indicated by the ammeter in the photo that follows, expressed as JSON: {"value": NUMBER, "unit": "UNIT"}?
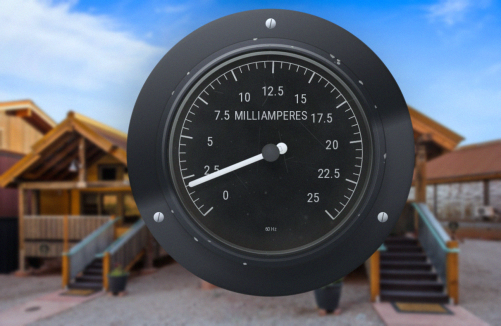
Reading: {"value": 2, "unit": "mA"}
